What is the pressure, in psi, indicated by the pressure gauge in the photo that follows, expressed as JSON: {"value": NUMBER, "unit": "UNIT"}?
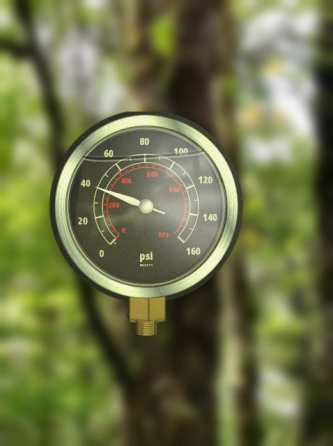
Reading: {"value": 40, "unit": "psi"}
